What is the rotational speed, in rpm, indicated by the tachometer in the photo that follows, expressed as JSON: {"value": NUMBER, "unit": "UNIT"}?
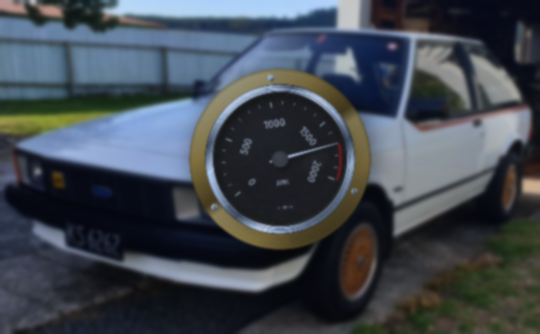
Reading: {"value": 1700, "unit": "rpm"}
